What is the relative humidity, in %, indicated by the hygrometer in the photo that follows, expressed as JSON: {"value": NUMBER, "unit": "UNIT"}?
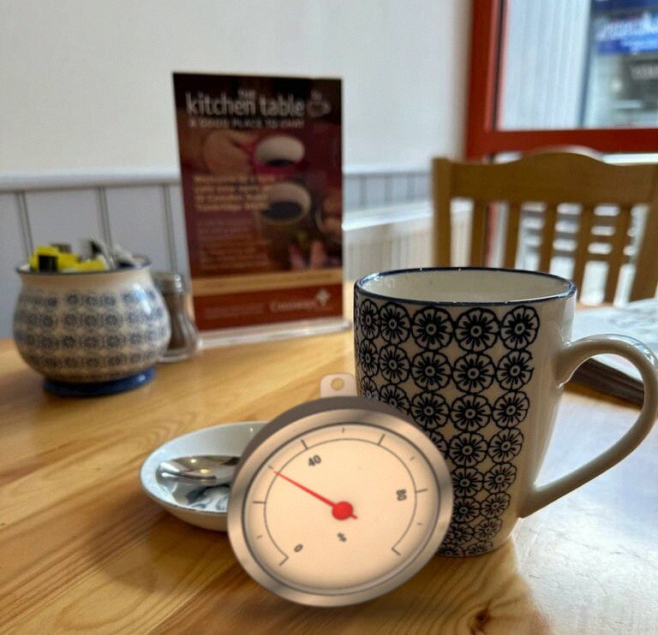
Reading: {"value": 30, "unit": "%"}
